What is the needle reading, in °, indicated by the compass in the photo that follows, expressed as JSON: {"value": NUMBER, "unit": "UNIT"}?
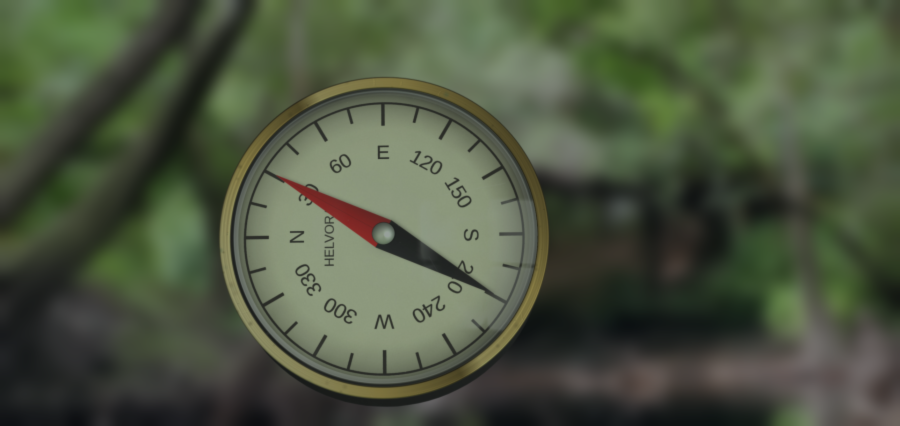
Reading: {"value": 30, "unit": "°"}
